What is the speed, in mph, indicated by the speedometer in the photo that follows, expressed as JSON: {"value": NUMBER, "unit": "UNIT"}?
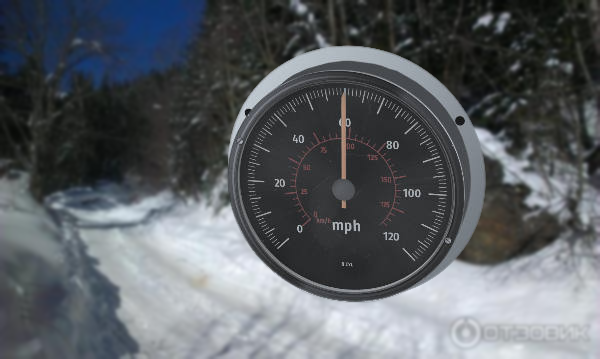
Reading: {"value": 60, "unit": "mph"}
